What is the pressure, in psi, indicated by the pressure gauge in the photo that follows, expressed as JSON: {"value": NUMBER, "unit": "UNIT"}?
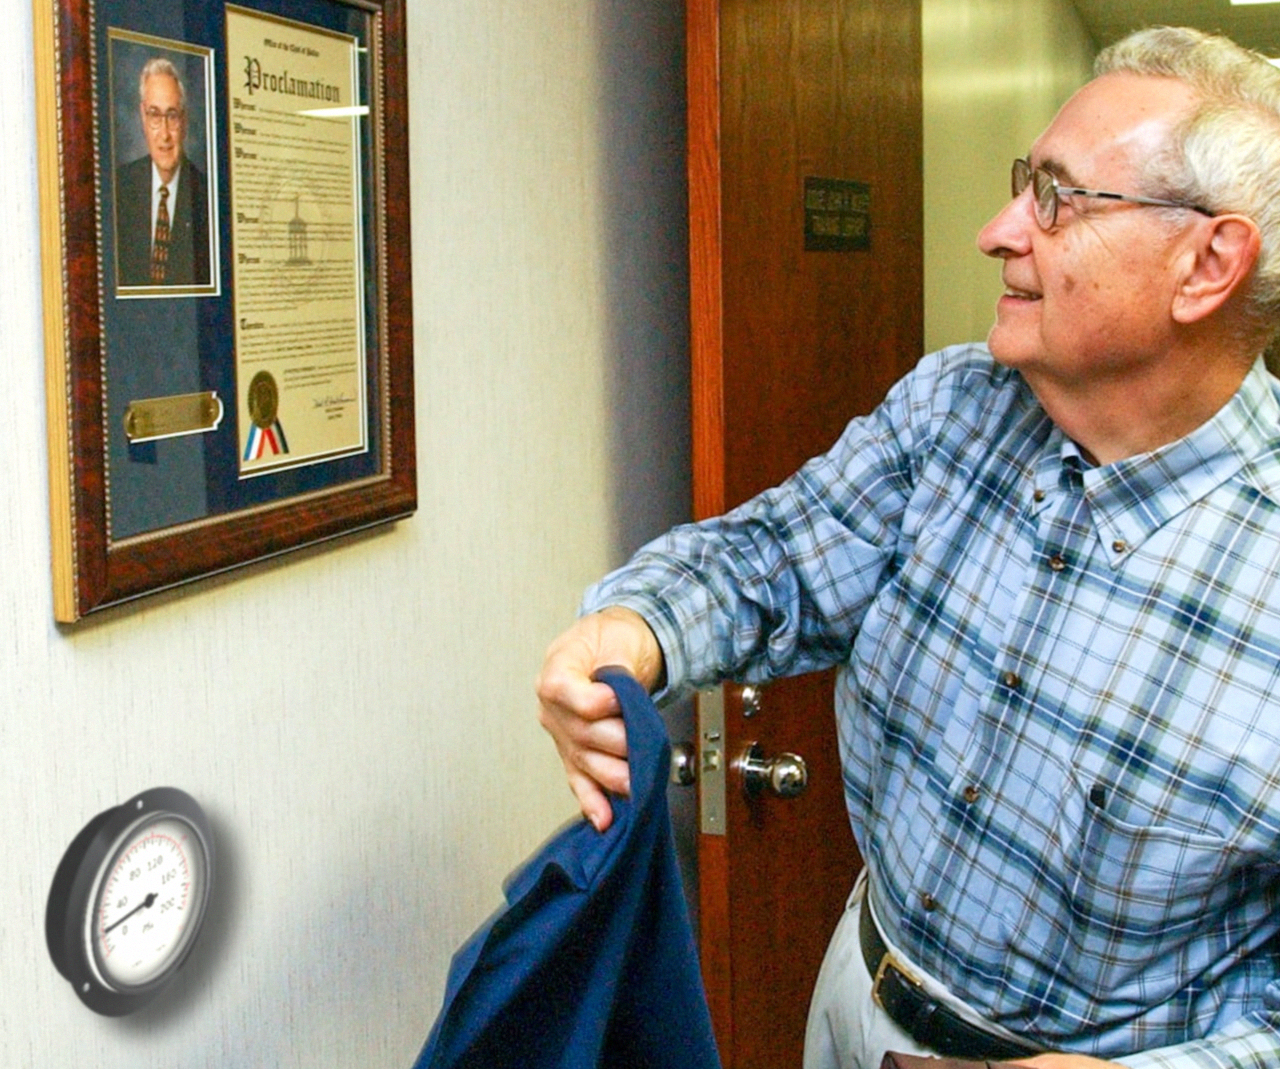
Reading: {"value": 20, "unit": "psi"}
